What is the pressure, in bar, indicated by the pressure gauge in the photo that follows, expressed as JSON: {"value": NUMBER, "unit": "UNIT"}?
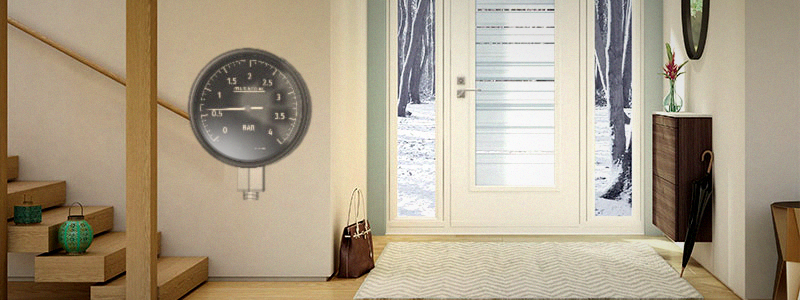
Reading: {"value": 0.6, "unit": "bar"}
